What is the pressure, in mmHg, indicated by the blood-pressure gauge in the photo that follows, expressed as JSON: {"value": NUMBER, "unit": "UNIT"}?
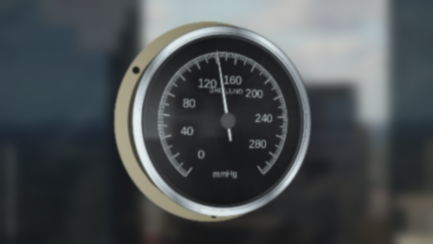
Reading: {"value": 140, "unit": "mmHg"}
